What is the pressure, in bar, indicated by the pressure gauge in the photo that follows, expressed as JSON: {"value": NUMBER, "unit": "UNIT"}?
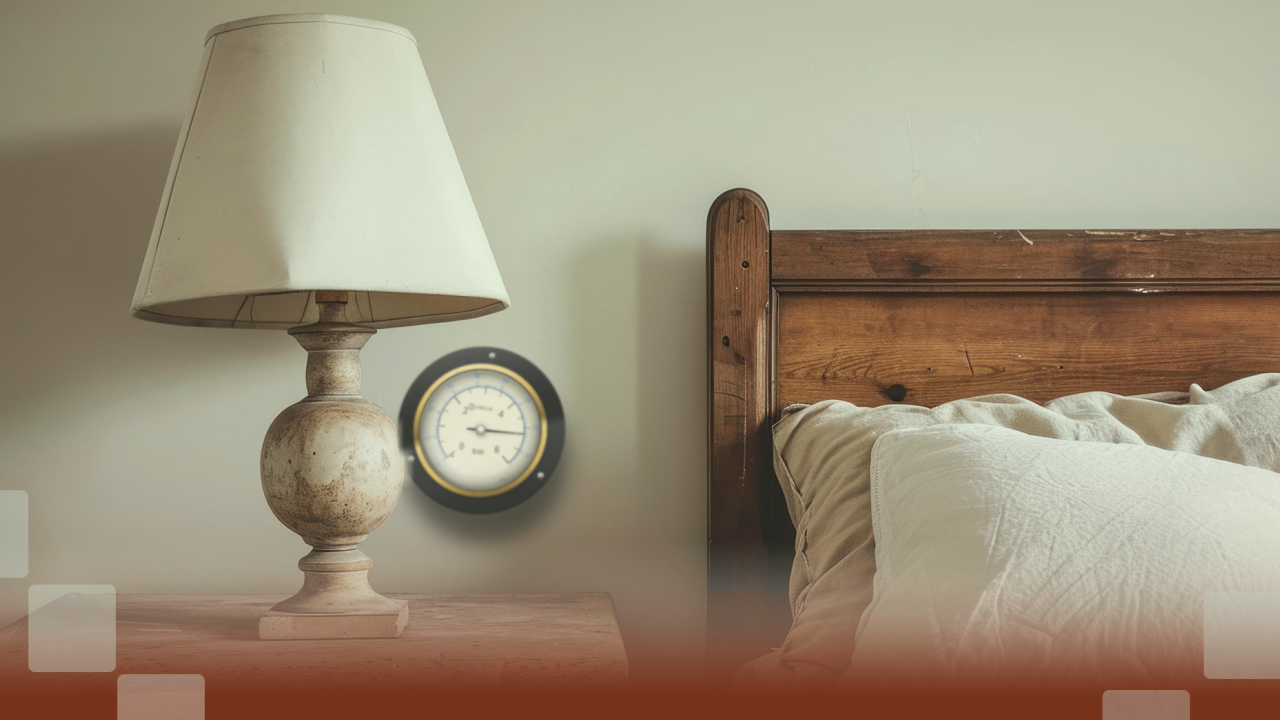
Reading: {"value": 5, "unit": "bar"}
